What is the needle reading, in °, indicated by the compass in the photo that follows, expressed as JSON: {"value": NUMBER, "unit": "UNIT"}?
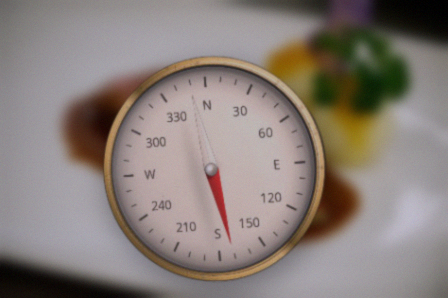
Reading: {"value": 170, "unit": "°"}
